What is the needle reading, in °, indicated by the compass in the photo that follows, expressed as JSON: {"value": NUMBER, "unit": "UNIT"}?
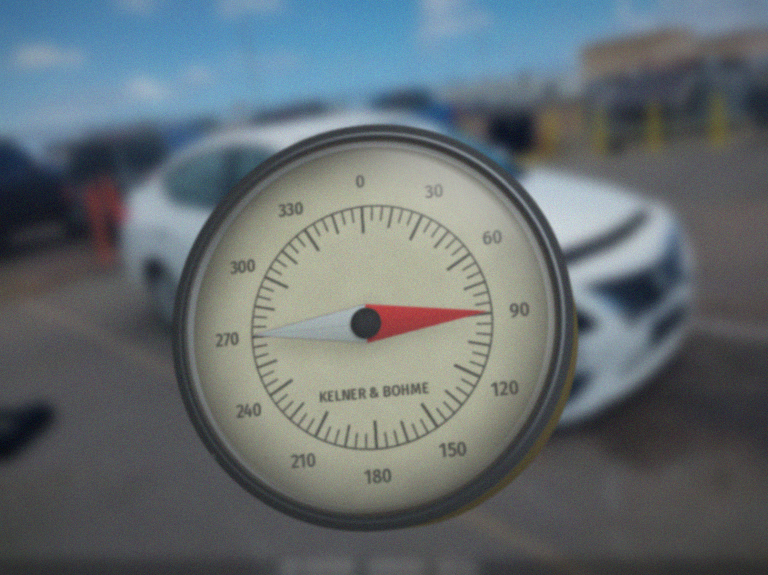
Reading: {"value": 90, "unit": "°"}
